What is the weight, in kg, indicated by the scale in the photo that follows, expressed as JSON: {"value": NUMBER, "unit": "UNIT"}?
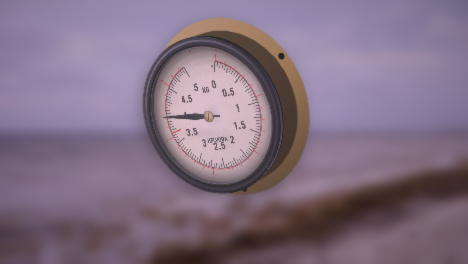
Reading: {"value": 4, "unit": "kg"}
